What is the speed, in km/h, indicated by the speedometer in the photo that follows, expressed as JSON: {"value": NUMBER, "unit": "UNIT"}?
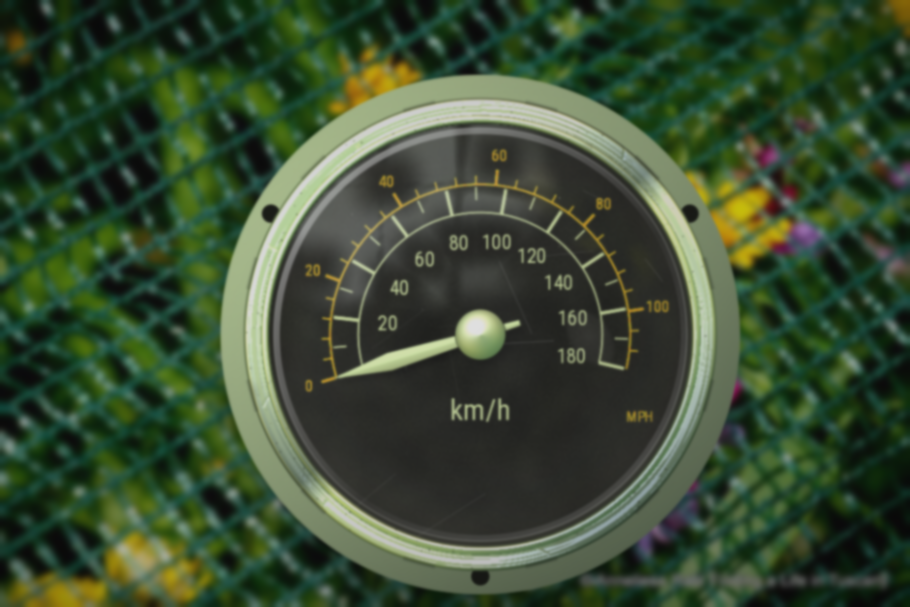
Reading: {"value": 0, "unit": "km/h"}
